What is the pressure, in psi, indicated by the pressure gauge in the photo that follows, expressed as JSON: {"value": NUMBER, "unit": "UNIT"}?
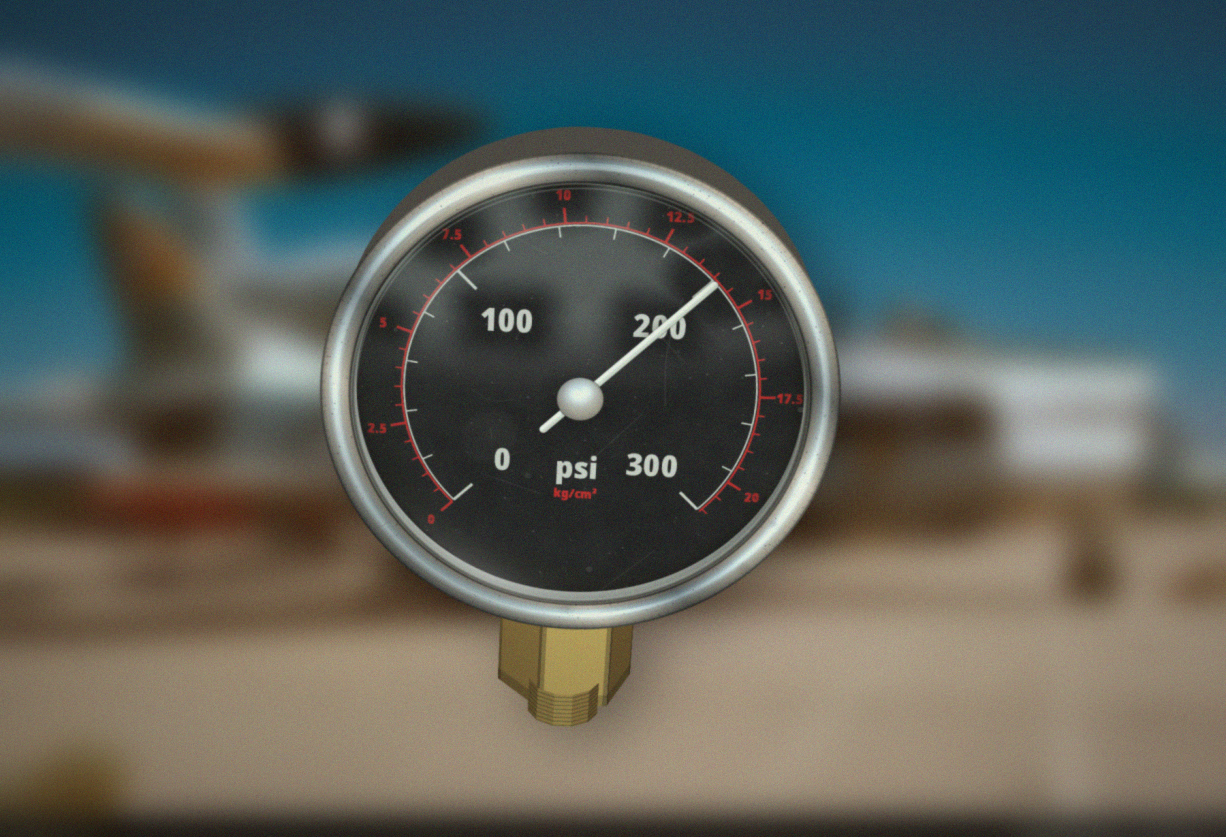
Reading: {"value": 200, "unit": "psi"}
